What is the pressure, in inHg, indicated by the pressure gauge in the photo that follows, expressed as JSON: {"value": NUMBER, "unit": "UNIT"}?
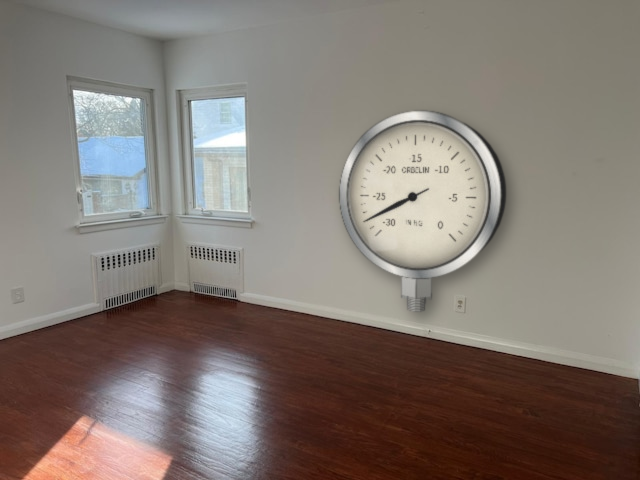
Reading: {"value": -28, "unit": "inHg"}
